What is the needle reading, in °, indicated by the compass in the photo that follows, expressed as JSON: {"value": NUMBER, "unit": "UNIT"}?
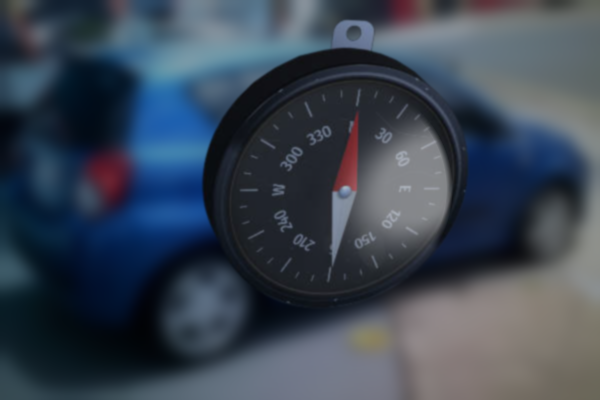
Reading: {"value": 0, "unit": "°"}
